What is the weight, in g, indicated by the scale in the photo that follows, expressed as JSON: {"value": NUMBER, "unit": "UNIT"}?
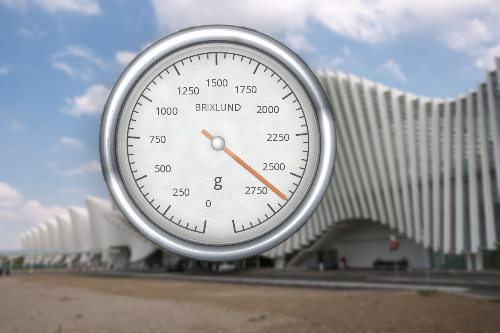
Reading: {"value": 2650, "unit": "g"}
